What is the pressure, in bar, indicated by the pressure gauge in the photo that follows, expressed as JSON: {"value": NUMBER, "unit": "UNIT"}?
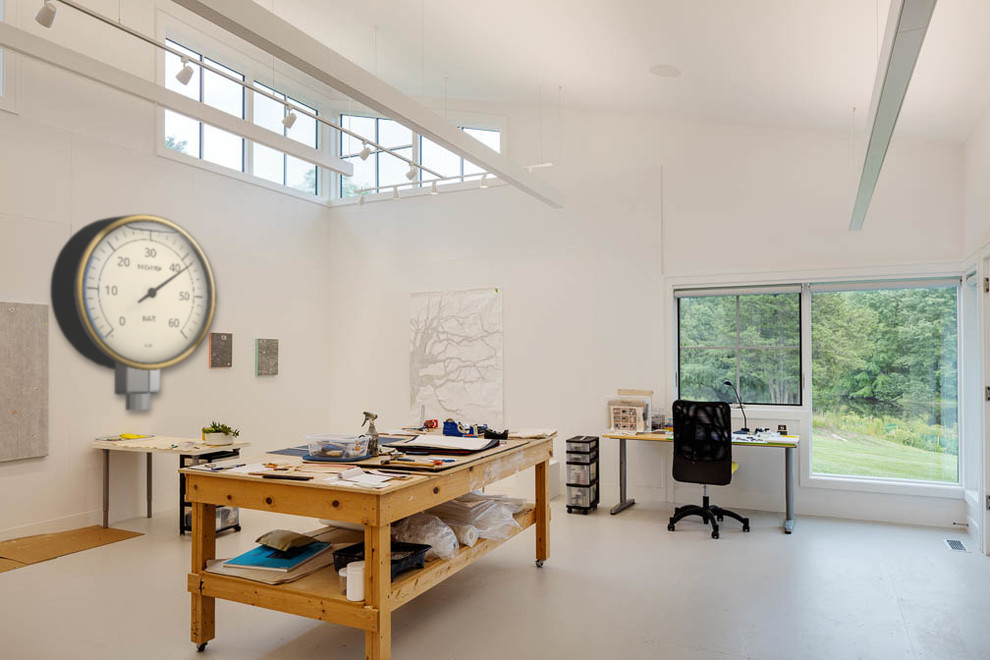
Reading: {"value": 42, "unit": "bar"}
